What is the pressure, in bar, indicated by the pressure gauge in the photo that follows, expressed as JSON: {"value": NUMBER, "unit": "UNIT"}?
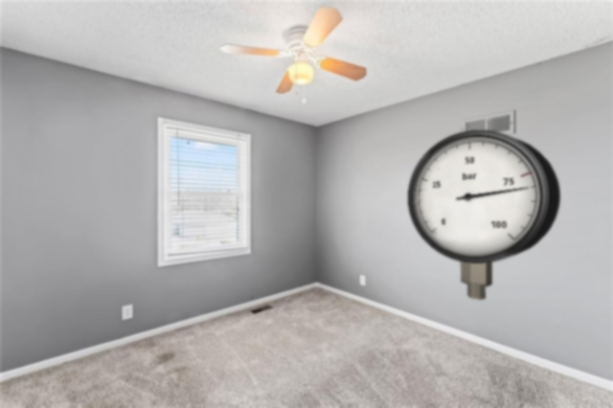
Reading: {"value": 80, "unit": "bar"}
